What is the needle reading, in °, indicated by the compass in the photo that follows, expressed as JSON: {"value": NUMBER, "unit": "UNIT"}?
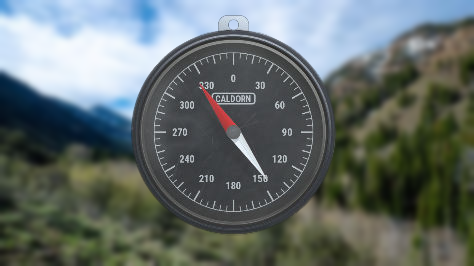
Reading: {"value": 325, "unit": "°"}
